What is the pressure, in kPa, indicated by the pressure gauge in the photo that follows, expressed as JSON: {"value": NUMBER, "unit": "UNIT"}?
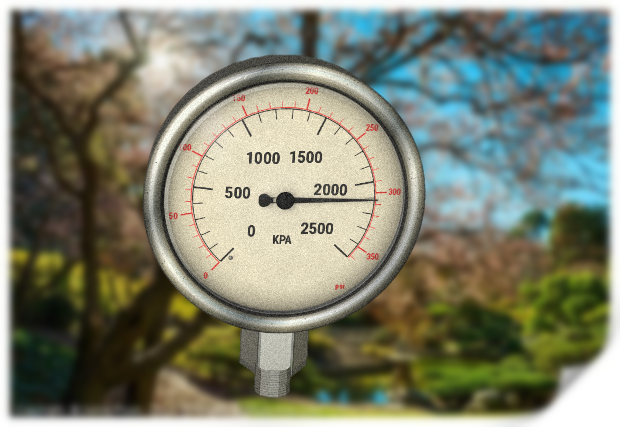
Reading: {"value": 2100, "unit": "kPa"}
